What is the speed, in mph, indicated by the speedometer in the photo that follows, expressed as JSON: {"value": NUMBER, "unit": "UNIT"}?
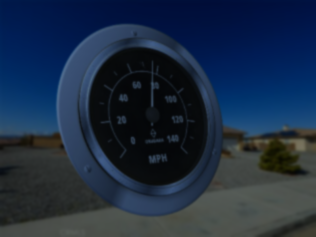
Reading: {"value": 75, "unit": "mph"}
